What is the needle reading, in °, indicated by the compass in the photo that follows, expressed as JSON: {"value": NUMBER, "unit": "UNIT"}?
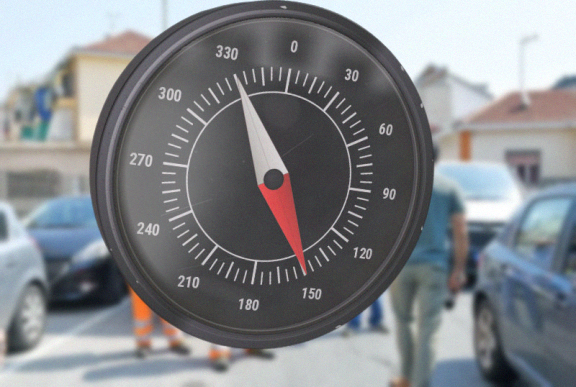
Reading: {"value": 150, "unit": "°"}
